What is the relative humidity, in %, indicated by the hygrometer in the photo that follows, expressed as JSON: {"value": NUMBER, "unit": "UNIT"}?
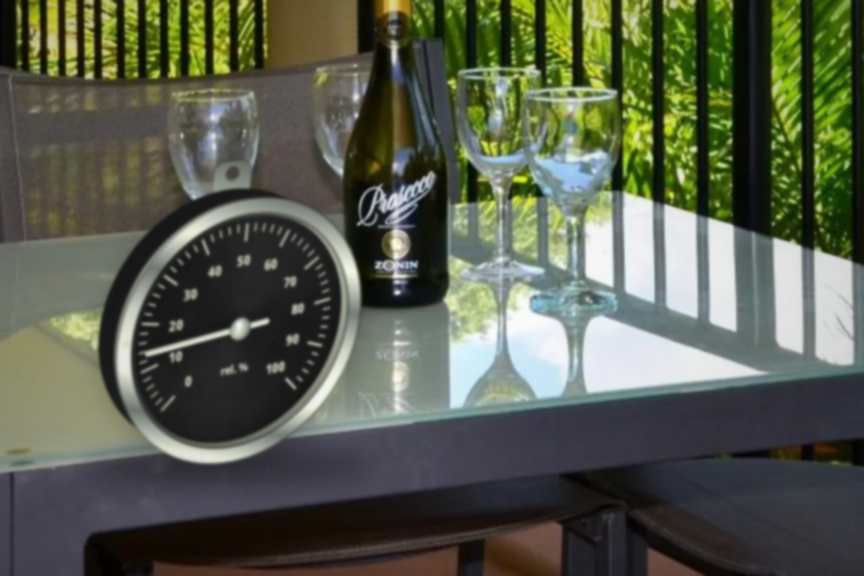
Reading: {"value": 14, "unit": "%"}
